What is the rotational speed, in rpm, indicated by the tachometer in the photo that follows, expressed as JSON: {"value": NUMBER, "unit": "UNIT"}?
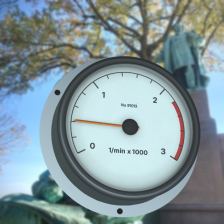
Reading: {"value": 400, "unit": "rpm"}
